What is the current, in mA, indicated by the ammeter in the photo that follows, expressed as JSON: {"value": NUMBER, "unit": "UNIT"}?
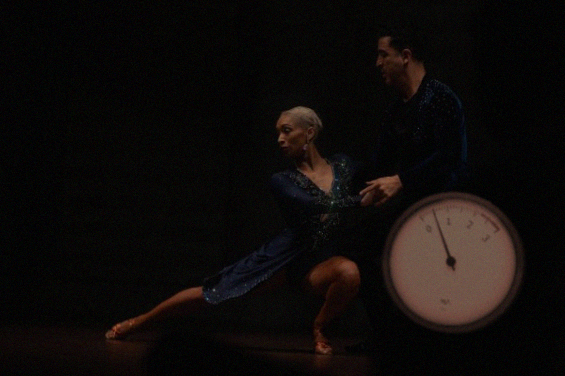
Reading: {"value": 0.5, "unit": "mA"}
